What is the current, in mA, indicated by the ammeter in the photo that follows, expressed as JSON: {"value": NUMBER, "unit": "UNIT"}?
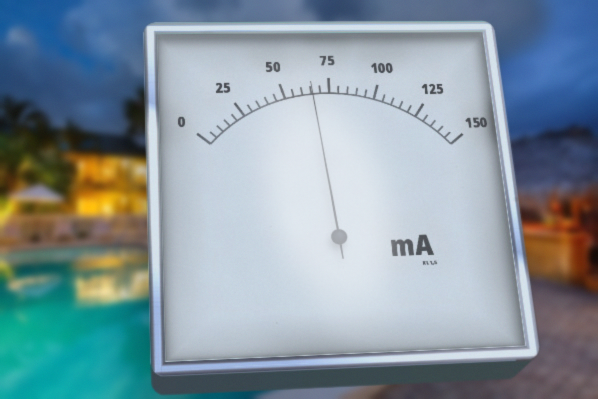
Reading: {"value": 65, "unit": "mA"}
